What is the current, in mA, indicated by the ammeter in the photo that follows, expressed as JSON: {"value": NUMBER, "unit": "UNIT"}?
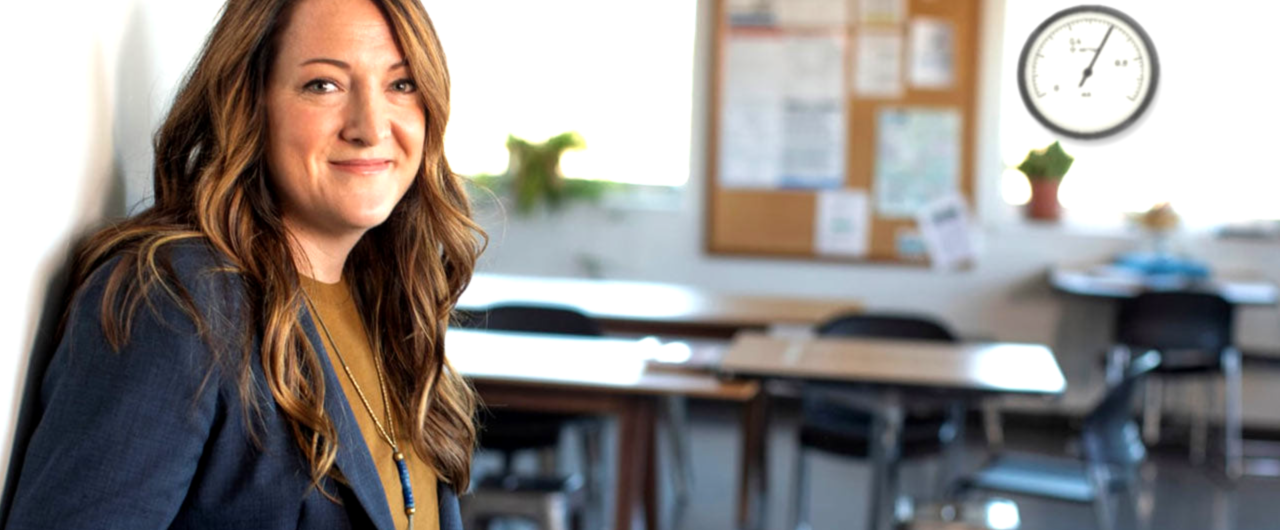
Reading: {"value": 0.6, "unit": "mA"}
